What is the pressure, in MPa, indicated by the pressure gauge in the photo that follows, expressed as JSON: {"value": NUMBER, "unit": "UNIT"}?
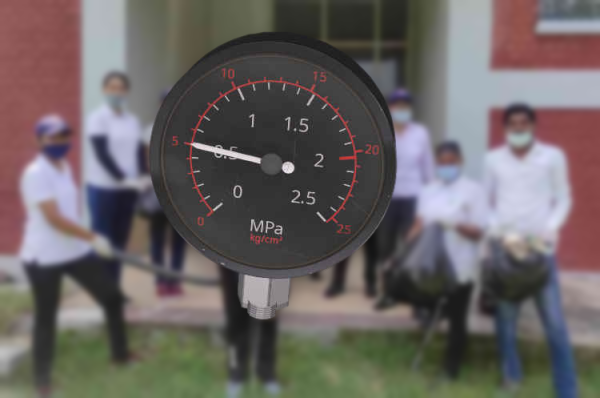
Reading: {"value": 0.5, "unit": "MPa"}
